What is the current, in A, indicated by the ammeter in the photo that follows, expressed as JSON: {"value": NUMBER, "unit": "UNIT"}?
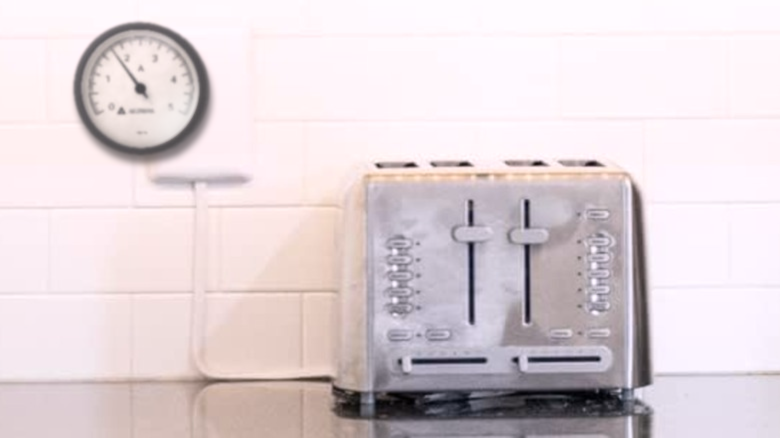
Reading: {"value": 1.75, "unit": "A"}
